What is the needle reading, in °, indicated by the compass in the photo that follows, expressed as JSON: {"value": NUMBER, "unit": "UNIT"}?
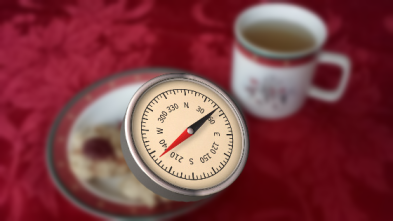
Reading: {"value": 230, "unit": "°"}
